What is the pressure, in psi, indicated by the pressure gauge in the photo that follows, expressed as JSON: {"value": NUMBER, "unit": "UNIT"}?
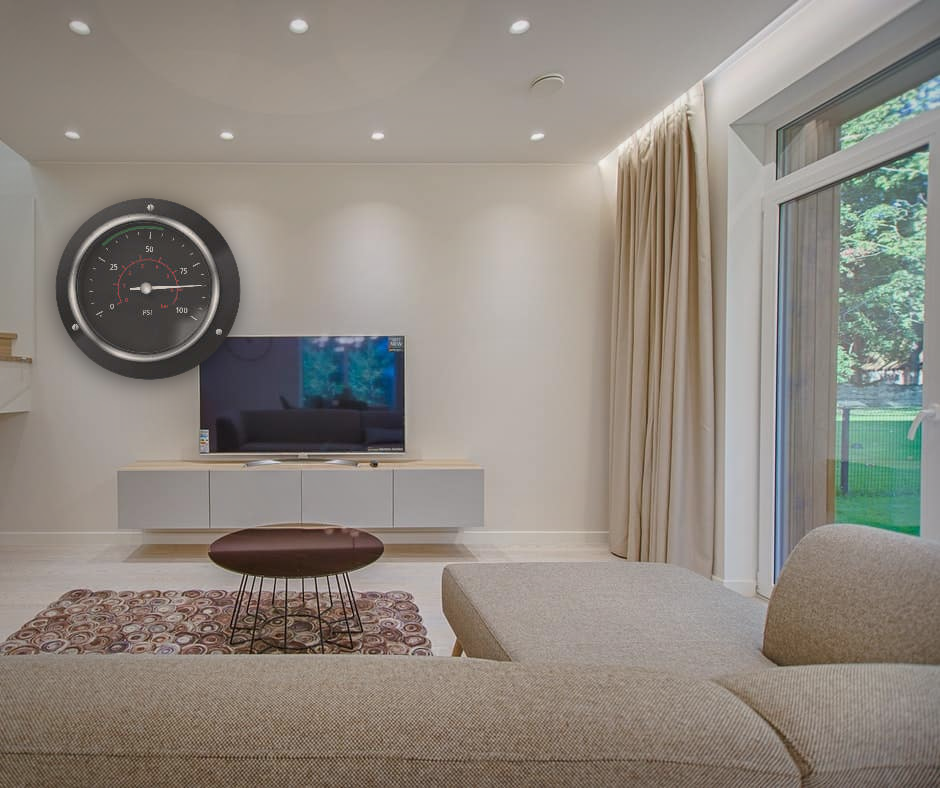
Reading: {"value": 85, "unit": "psi"}
